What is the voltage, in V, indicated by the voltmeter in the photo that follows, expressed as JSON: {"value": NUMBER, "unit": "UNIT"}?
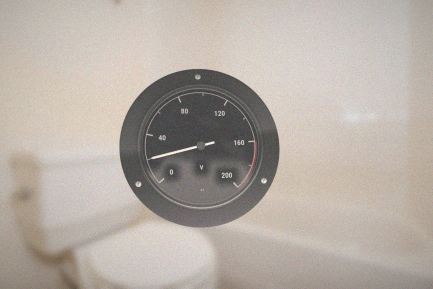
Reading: {"value": 20, "unit": "V"}
